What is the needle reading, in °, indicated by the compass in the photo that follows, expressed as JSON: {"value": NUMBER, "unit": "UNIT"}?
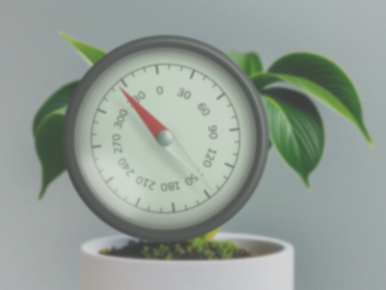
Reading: {"value": 325, "unit": "°"}
